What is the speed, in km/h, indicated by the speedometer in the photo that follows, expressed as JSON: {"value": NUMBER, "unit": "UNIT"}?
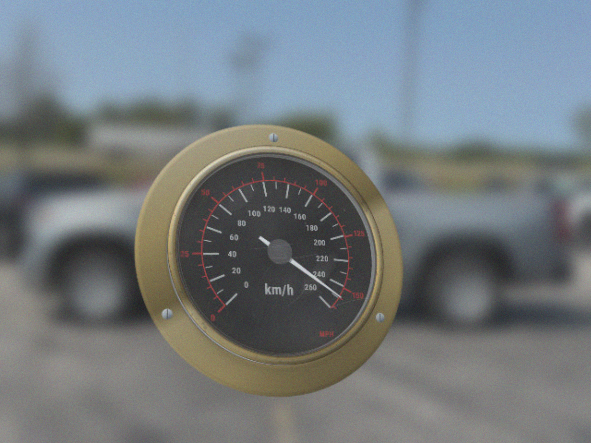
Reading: {"value": 250, "unit": "km/h"}
